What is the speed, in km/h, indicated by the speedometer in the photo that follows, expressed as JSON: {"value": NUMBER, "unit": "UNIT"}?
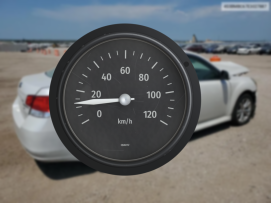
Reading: {"value": 12.5, "unit": "km/h"}
